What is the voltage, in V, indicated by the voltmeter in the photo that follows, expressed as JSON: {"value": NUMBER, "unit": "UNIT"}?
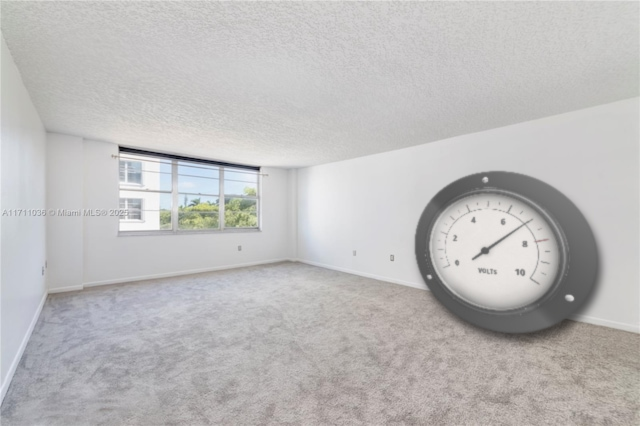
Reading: {"value": 7, "unit": "V"}
